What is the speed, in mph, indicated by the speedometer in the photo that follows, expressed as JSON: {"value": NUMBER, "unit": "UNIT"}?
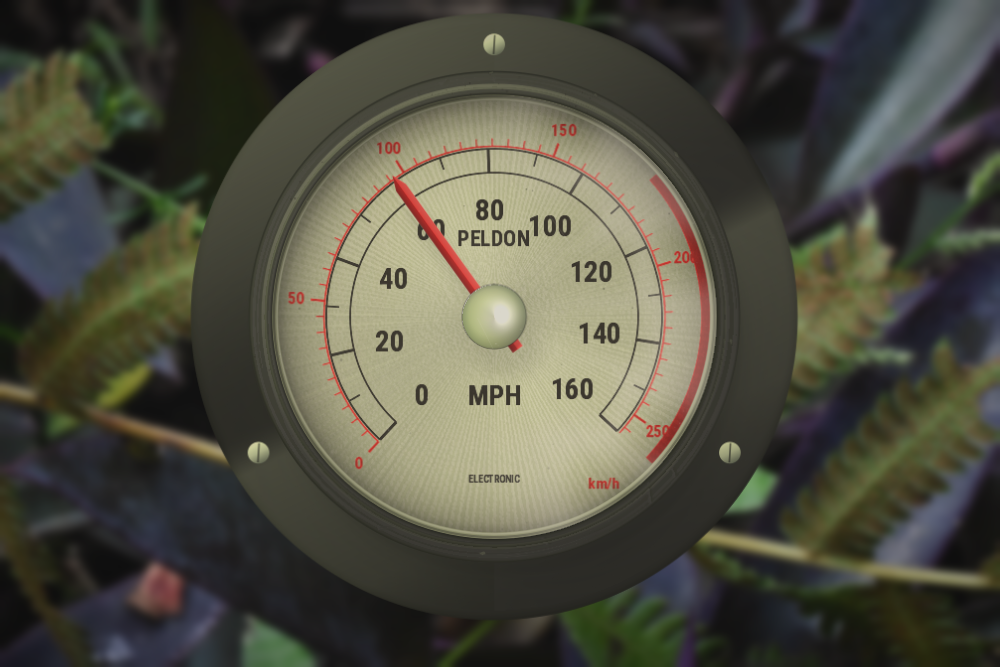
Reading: {"value": 60, "unit": "mph"}
